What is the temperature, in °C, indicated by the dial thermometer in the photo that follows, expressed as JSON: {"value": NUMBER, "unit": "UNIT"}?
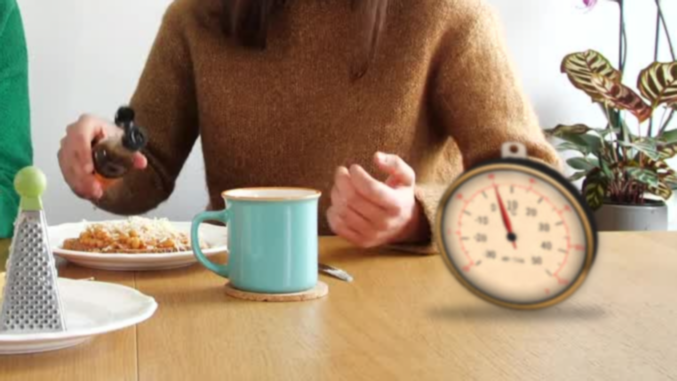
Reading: {"value": 5, "unit": "°C"}
